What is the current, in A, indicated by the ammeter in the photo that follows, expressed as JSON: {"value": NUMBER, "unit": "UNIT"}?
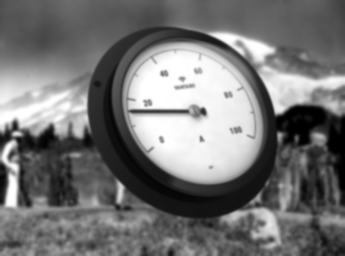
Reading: {"value": 15, "unit": "A"}
